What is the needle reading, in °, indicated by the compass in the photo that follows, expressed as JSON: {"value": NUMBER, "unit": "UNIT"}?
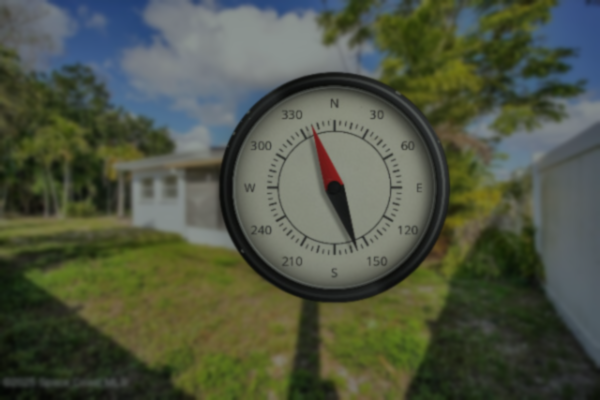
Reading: {"value": 340, "unit": "°"}
